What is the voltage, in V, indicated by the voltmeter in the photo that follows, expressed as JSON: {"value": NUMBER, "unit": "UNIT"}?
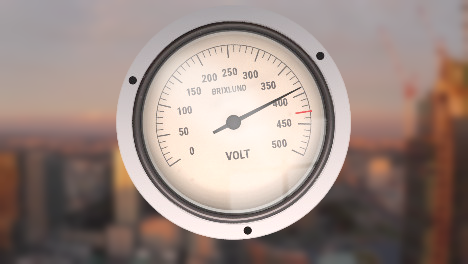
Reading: {"value": 390, "unit": "V"}
